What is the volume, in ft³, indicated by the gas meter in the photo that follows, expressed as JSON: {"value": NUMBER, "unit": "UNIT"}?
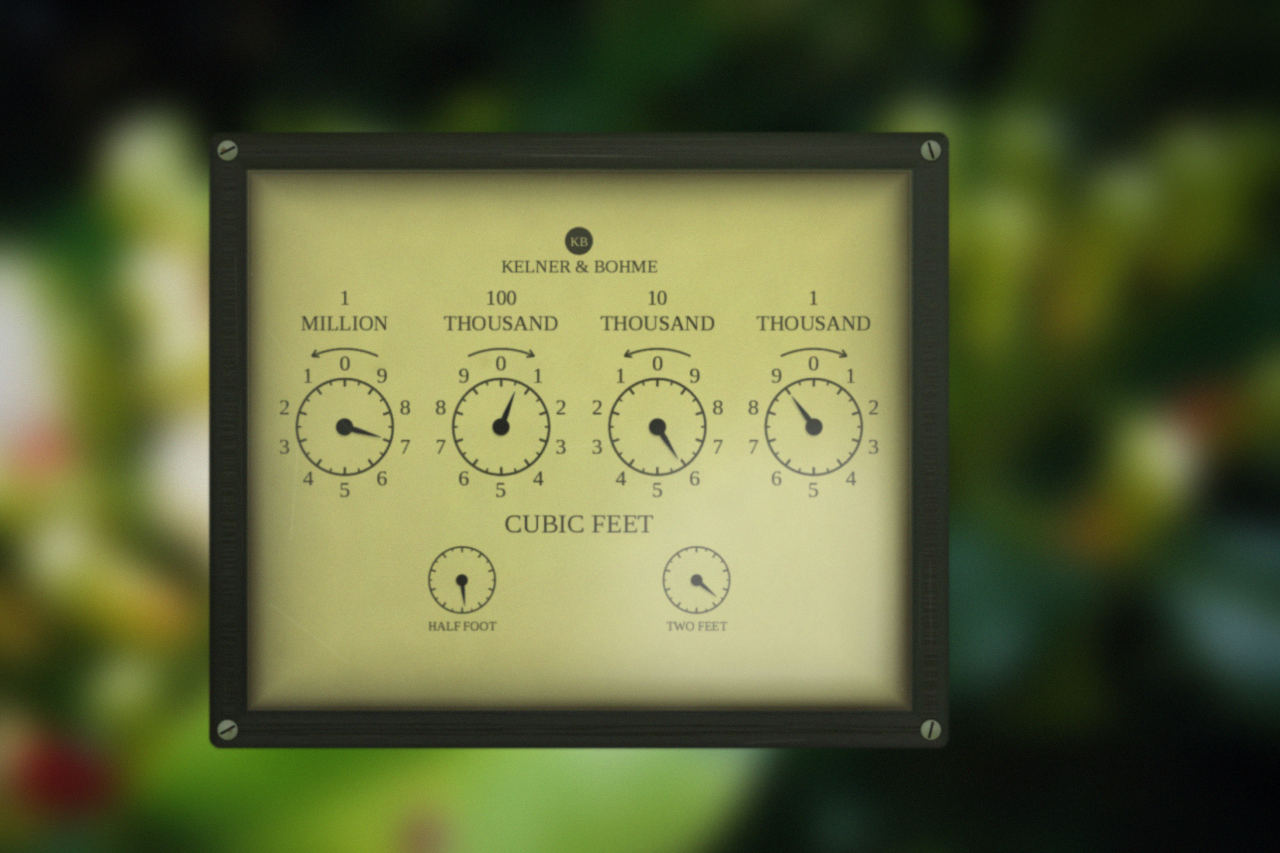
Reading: {"value": 705900, "unit": "ft³"}
